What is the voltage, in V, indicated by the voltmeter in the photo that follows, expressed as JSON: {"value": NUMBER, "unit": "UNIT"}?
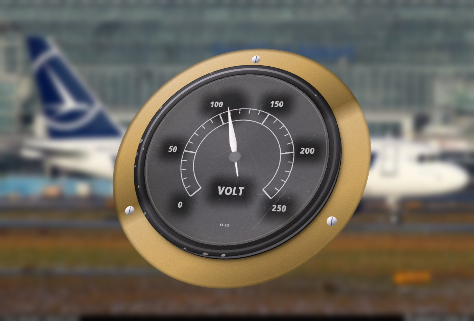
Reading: {"value": 110, "unit": "V"}
